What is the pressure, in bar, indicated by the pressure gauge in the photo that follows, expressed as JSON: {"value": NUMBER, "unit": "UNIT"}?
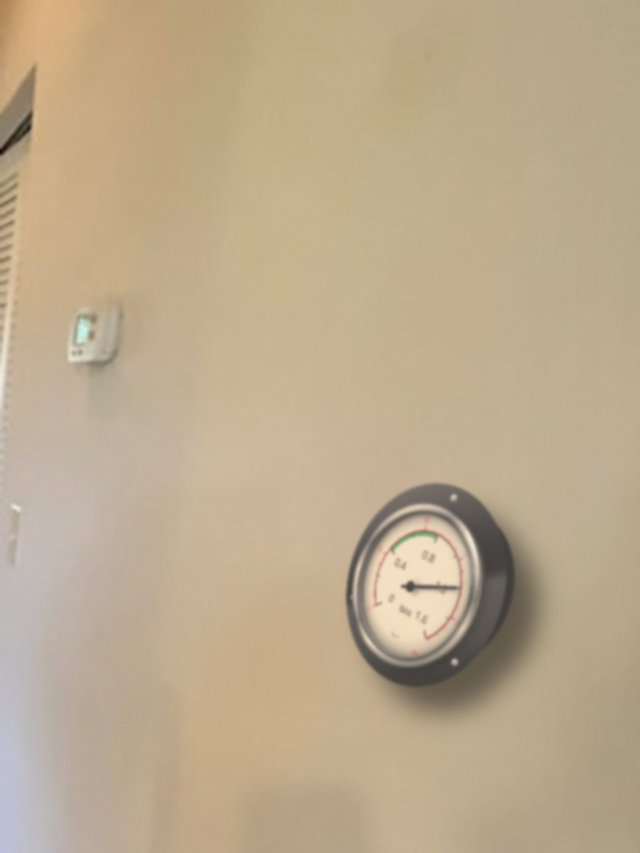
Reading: {"value": 1.2, "unit": "bar"}
